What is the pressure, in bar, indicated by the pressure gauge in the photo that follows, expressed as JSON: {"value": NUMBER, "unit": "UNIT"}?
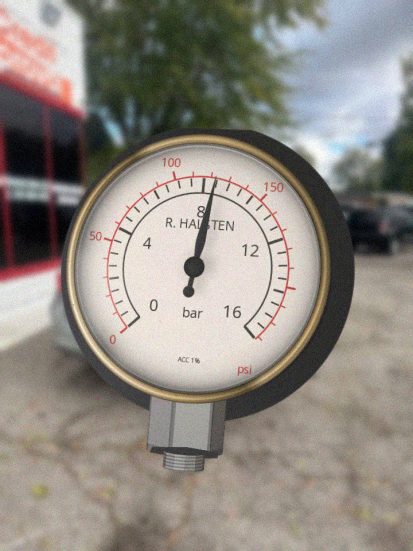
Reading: {"value": 8.5, "unit": "bar"}
